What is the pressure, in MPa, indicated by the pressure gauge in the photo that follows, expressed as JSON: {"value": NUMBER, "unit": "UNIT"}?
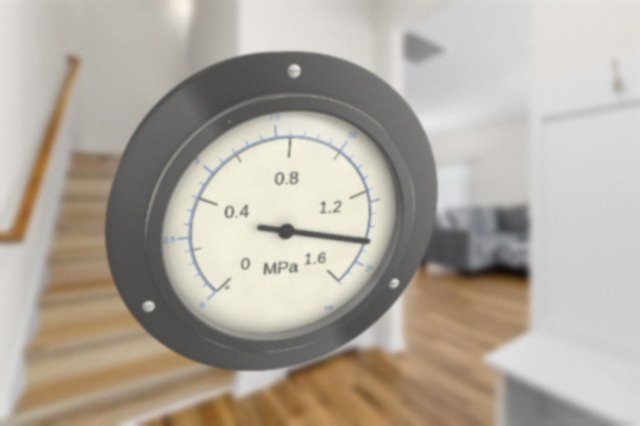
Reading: {"value": 1.4, "unit": "MPa"}
